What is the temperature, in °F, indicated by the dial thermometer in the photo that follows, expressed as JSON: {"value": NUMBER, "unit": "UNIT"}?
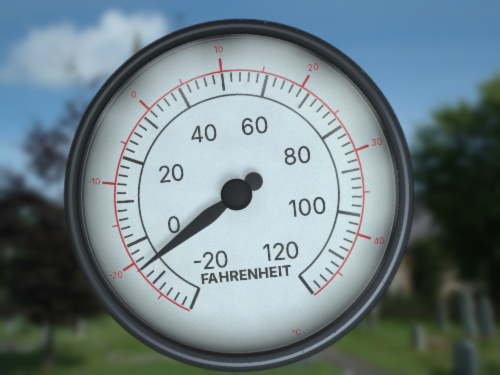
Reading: {"value": -6, "unit": "°F"}
